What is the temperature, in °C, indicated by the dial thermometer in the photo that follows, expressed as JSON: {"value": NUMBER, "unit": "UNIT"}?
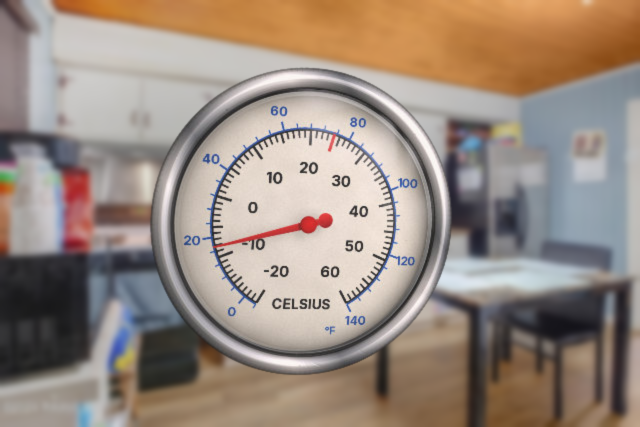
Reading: {"value": -8, "unit": "°C"}
